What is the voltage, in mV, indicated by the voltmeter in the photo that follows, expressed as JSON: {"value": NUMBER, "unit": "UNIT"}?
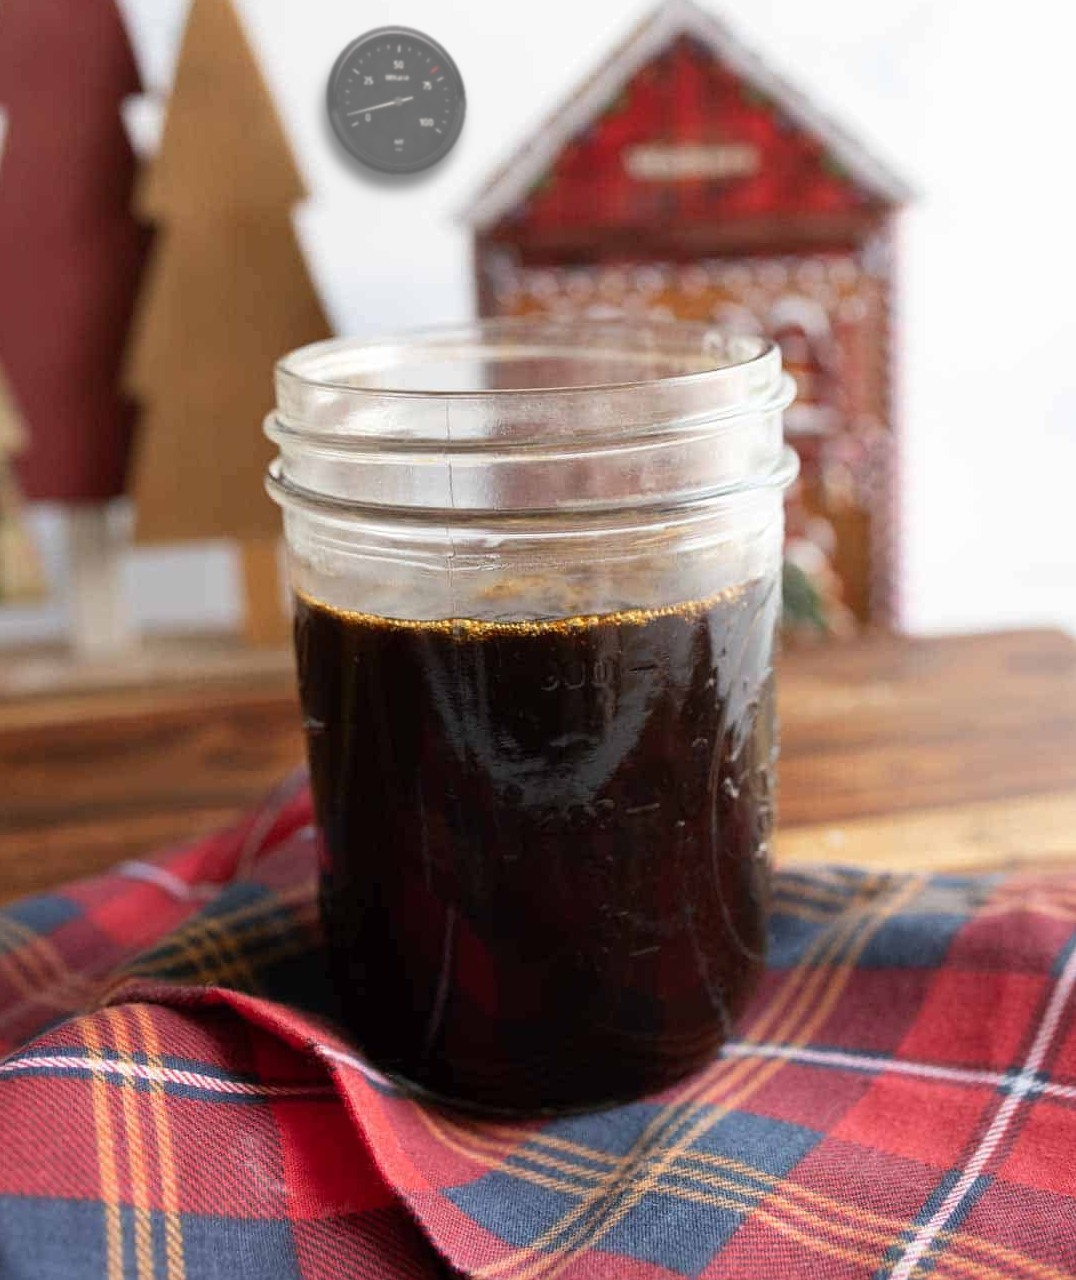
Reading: {"value": 5, "unit": "mV"}
